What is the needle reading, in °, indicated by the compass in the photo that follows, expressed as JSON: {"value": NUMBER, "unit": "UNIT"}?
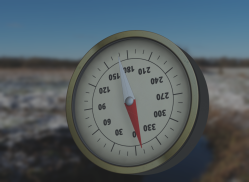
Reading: {"value": 350, "unit": "°"}
